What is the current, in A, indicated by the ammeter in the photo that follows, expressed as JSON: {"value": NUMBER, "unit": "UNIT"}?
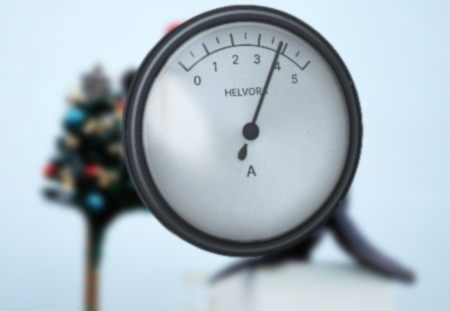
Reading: {"value": 3.75, "unit": "A"}
